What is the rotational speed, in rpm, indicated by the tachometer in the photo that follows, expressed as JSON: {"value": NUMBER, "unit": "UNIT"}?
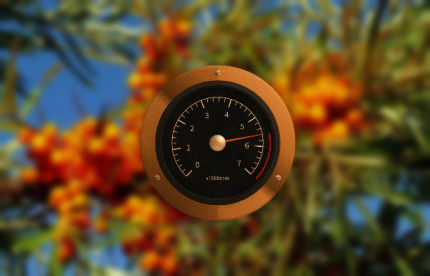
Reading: {"value": 5600, "unit": "rpm"}
